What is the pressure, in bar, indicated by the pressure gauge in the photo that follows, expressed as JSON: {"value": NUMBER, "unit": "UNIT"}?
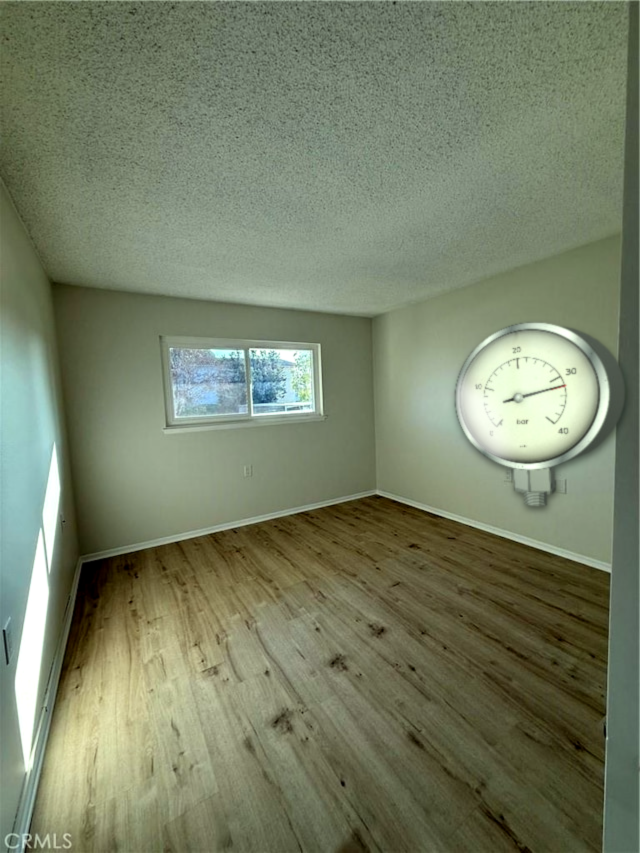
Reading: {"value": 32, "unit": "bar"}
